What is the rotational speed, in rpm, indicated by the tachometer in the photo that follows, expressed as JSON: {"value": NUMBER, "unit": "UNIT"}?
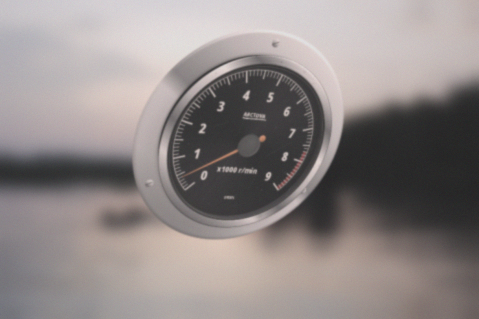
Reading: {"value": 500, "unit": "rpm"}
